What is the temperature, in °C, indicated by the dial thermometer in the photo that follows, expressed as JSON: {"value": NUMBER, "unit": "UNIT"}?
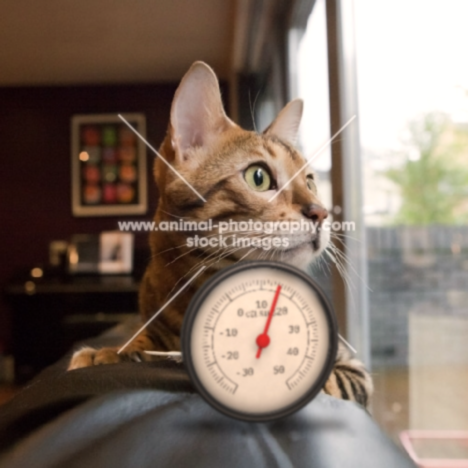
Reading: {"value": 15, "unit": "°C"}
